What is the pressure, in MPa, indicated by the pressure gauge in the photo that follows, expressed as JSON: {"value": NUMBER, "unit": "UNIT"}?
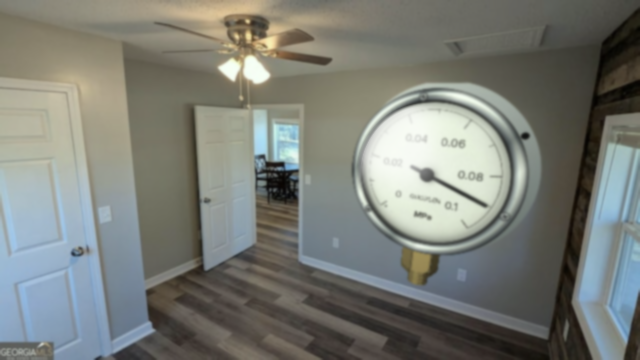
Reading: {"value": 0.09, "unit": "MPa"}
